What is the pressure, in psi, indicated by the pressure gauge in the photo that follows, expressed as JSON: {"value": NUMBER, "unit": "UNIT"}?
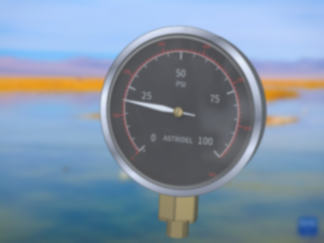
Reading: {"value": 20, "unit": "psi"}
